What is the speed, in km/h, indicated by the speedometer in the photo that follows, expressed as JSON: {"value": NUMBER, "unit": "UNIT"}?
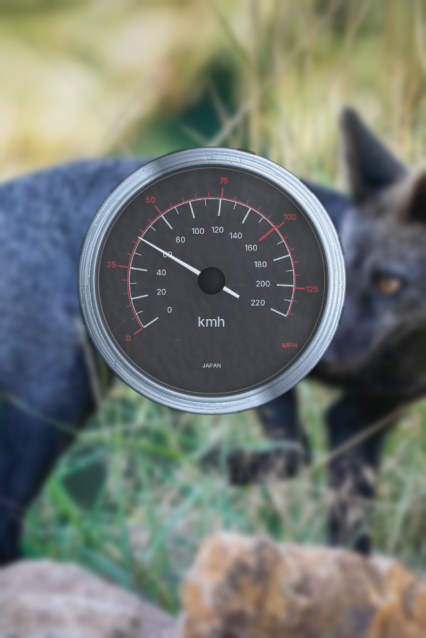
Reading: {"value": 60, "unit": "km/h"}
